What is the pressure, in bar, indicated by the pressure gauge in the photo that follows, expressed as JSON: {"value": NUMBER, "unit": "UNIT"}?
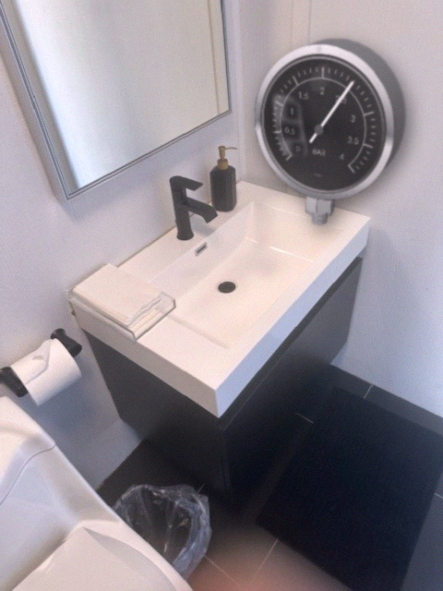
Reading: {"value": 2.5, "unit": "bar"}
